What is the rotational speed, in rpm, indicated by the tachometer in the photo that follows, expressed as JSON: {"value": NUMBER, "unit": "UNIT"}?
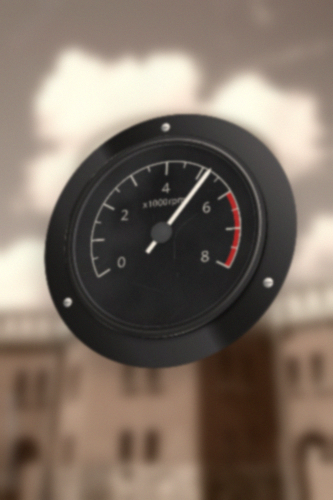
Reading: {"value": 5250, "unit": "rpm"}
